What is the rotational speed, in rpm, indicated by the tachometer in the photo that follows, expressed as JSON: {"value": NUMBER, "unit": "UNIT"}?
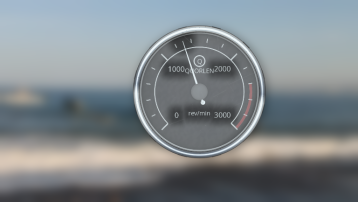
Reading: {"value": 1300, "unit": "rpm"}
